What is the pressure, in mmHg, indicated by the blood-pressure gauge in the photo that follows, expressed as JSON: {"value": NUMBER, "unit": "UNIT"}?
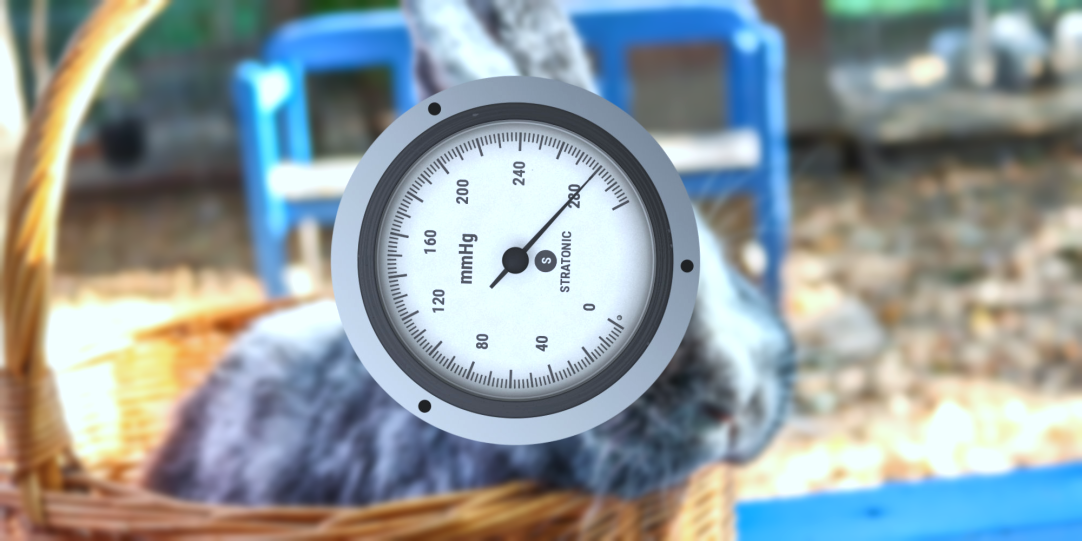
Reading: {"value": 280, "unit": "mmHg"}
